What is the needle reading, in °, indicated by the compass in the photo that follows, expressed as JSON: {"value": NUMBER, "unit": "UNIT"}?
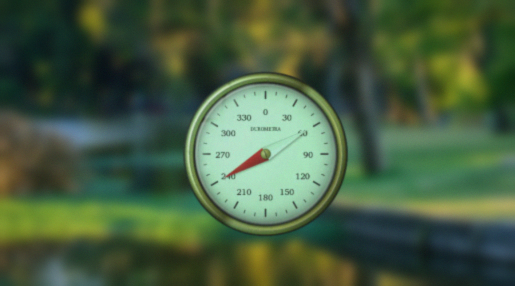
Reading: {"value": 240, "unit": "°"}
